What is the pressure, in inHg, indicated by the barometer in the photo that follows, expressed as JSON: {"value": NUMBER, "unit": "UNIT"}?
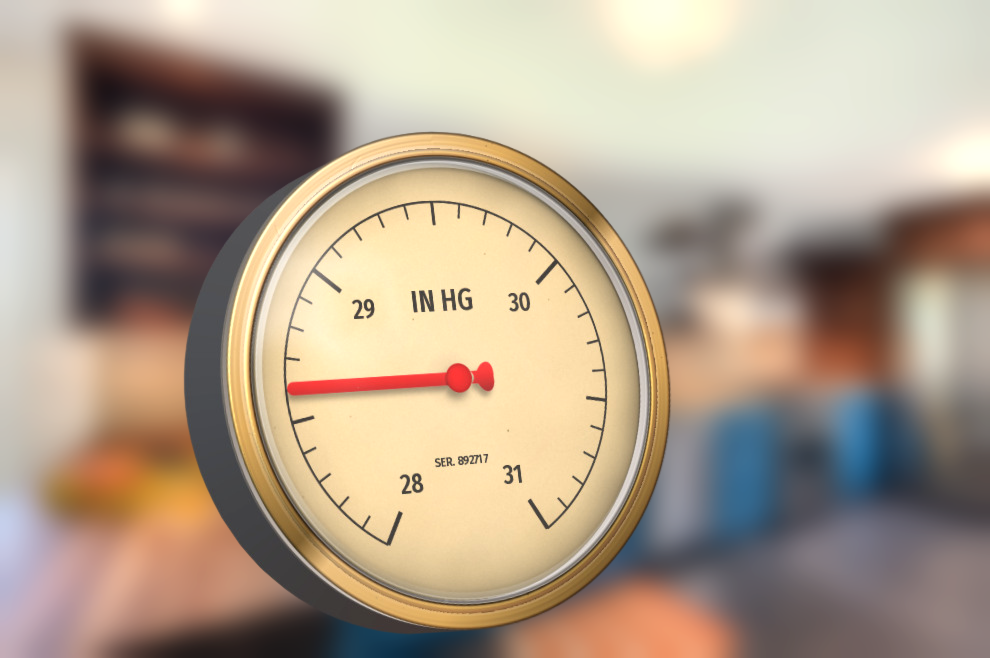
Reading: {"value": 28.6, "unit": "inHg"}
